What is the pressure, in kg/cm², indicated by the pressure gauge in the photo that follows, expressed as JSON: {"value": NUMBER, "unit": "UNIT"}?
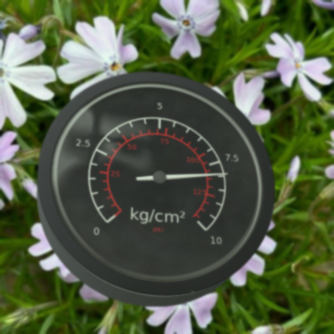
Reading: {"value": 8, "unit": "kg/cm²"}
